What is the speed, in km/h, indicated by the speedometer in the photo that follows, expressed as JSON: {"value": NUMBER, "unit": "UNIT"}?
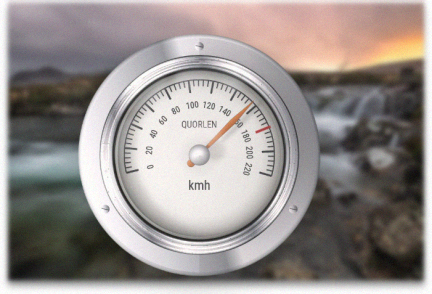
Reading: {"value": 156, "unit": "km/h"}
